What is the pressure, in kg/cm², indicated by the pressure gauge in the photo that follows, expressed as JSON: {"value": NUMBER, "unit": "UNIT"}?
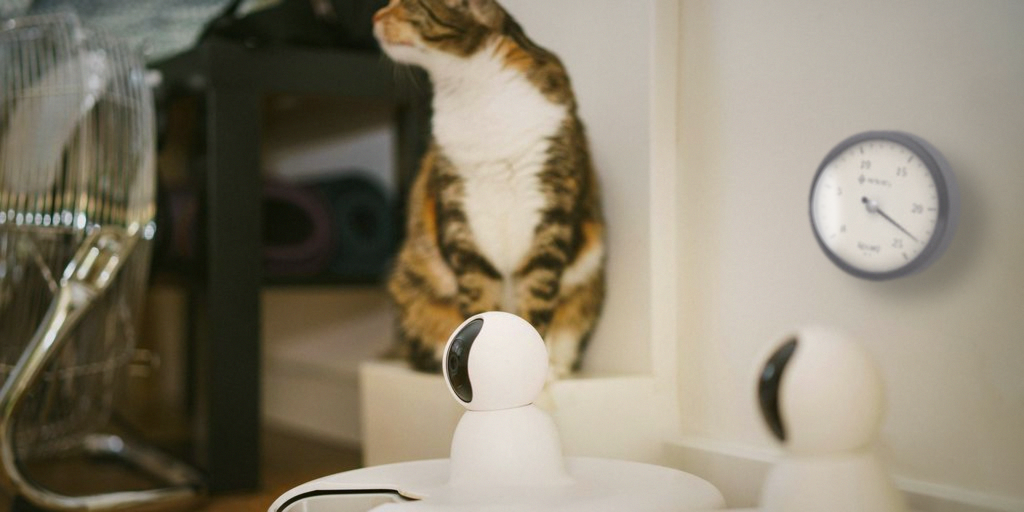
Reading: {"value": 23, "unit": "kg/cm²"}
